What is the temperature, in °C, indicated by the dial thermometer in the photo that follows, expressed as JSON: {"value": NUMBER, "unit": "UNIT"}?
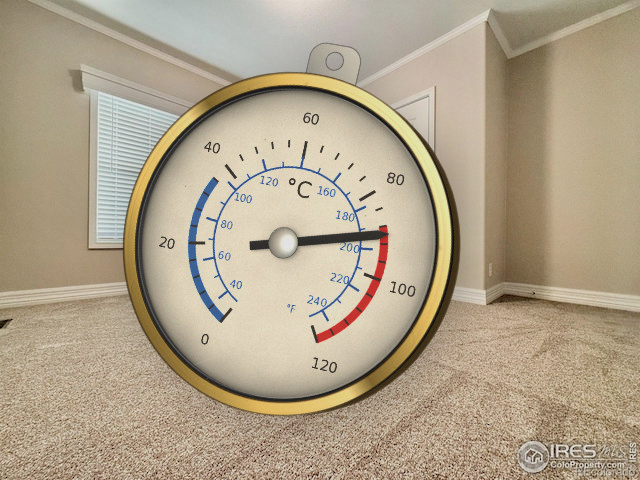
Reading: {"value": 90, "unit": "°C"}
